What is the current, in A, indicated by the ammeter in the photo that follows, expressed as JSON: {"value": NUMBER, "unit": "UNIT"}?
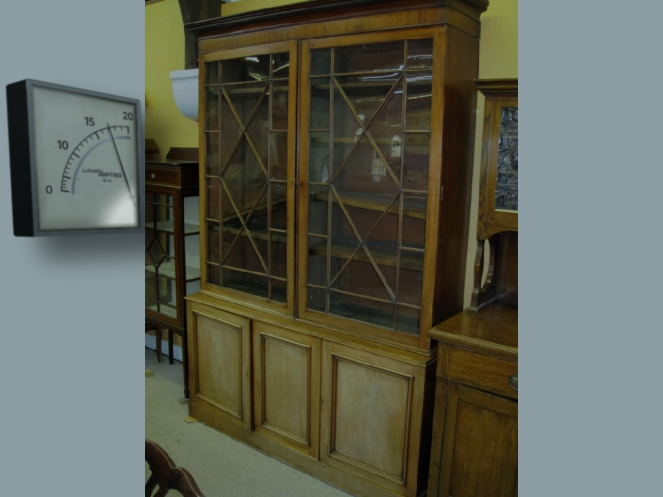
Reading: {"value": 17, "unit": "A"}
